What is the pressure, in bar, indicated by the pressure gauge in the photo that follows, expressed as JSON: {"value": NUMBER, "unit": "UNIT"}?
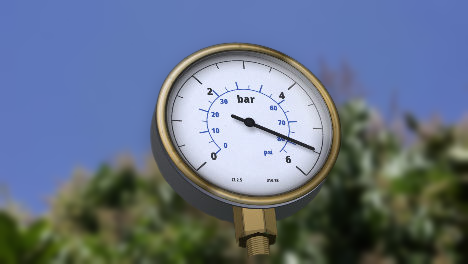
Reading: {"value": 5.5, "unit": "bar"}
